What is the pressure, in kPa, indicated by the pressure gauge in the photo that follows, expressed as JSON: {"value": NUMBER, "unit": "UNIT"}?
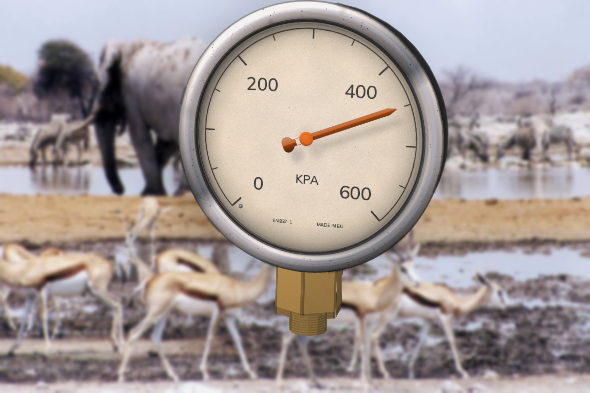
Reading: {"value": 450, "unit": "kPa"}
